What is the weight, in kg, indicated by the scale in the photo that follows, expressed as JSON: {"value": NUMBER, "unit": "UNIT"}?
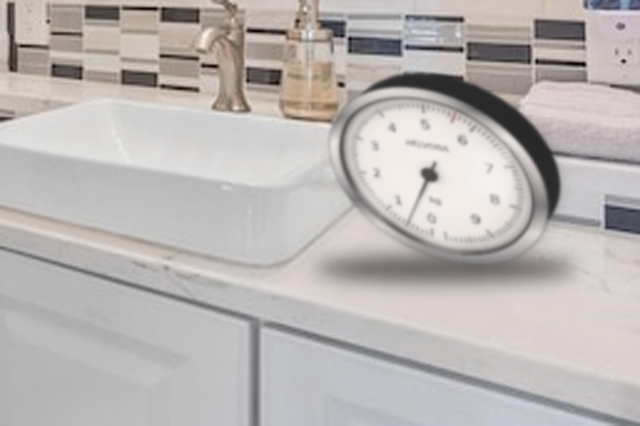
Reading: {"value": 0.5, "unit": "kg"}
